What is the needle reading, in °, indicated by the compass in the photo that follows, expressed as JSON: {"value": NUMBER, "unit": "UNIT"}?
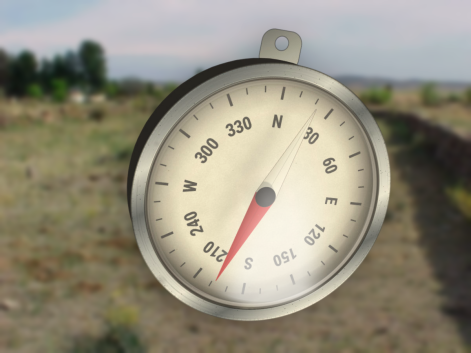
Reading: {"value": 200, "unit": "°"}
